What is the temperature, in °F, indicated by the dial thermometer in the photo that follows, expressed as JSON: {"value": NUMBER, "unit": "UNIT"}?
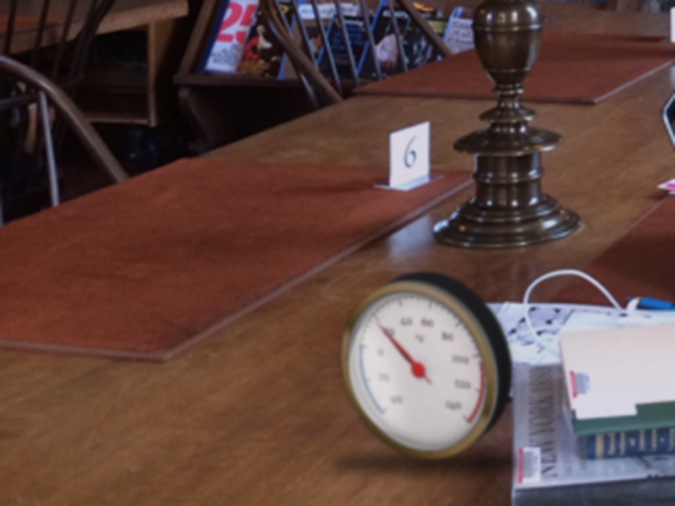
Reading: {"value": 20, "unit": "°F"}
